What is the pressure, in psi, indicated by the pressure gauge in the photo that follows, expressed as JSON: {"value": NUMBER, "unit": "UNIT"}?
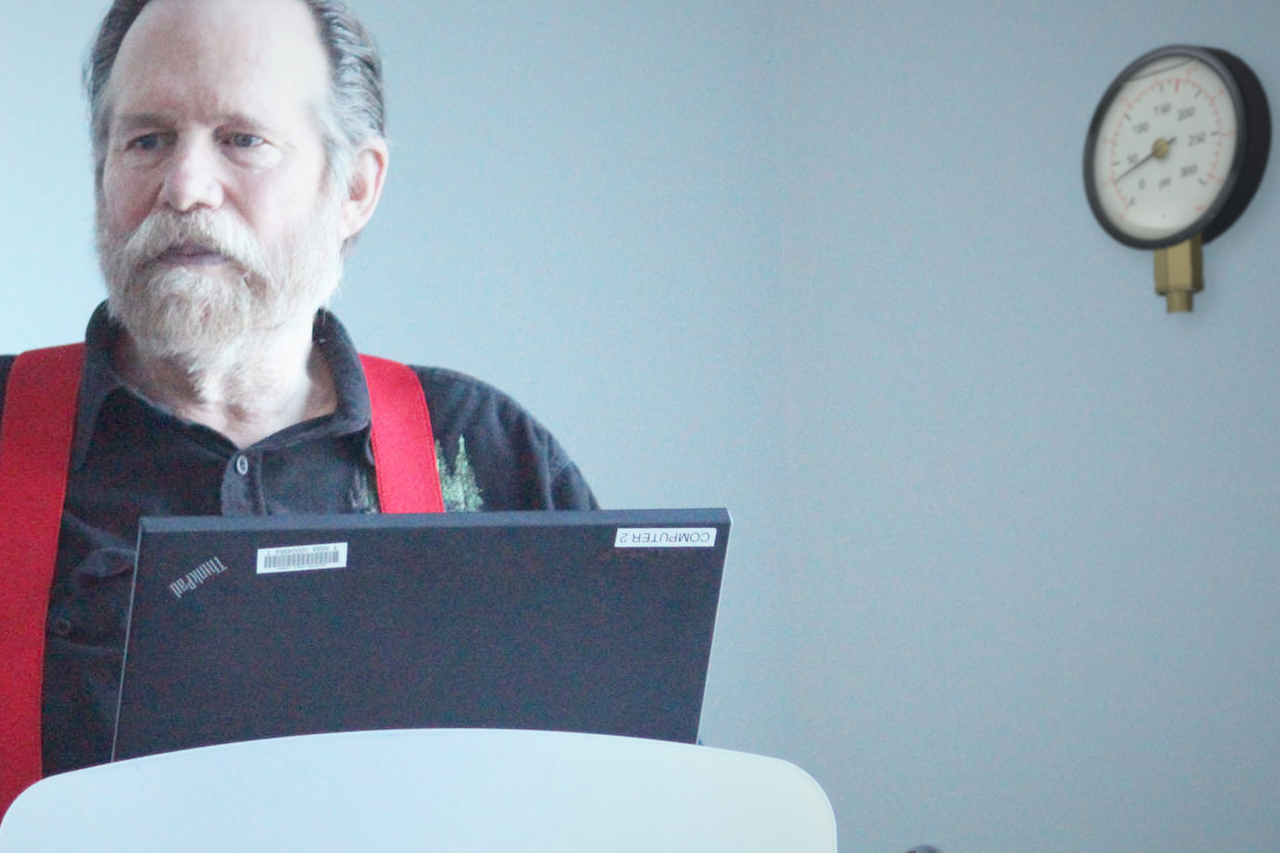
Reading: {"value": 30, "unit": "psi"}
